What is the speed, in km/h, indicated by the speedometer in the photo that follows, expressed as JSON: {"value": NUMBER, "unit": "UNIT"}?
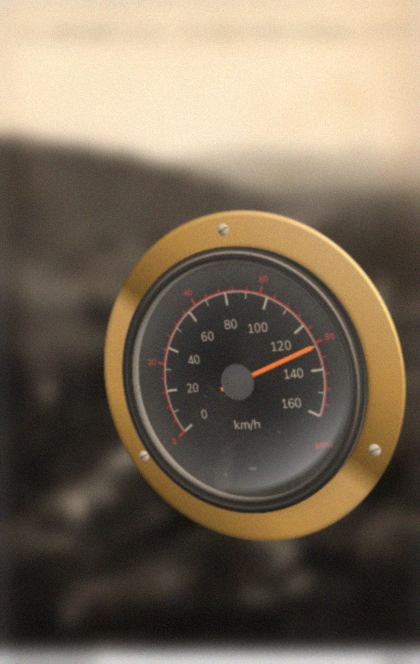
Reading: {"value": 130, "unit": "km/h"}
